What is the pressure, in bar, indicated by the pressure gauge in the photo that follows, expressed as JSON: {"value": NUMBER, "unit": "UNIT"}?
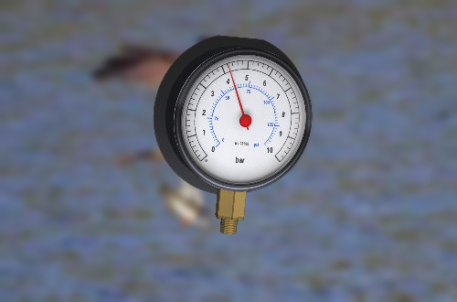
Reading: {"value": 4.2, "unit": "bar"}
